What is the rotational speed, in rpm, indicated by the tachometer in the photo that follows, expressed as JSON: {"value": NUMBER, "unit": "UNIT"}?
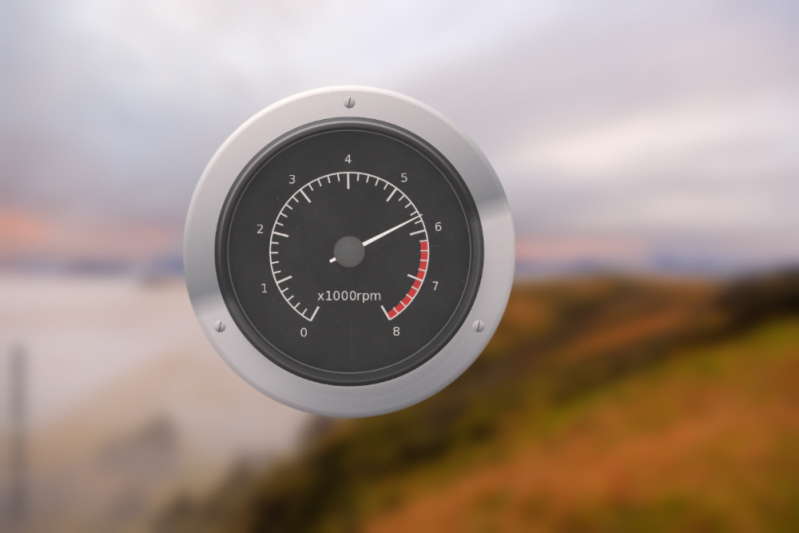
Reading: {"value": 5700, "unit": "rpm"}
